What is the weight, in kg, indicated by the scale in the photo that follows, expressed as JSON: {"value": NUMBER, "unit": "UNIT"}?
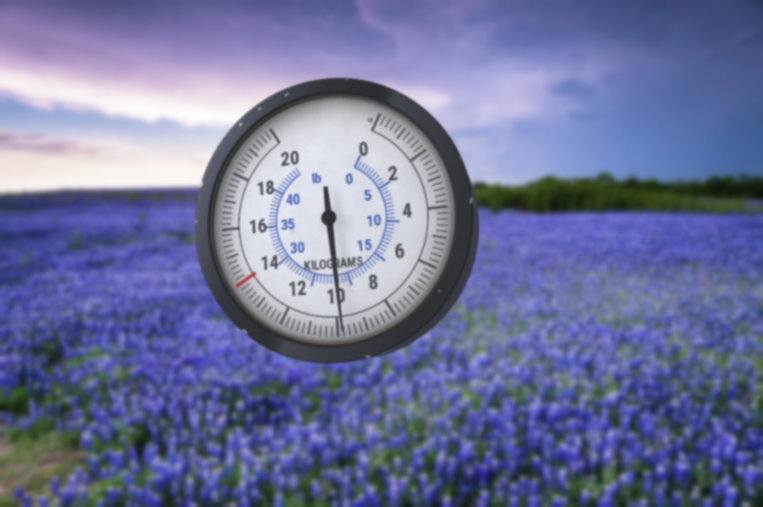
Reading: {"value": 9.8, "unit": "kg"}
